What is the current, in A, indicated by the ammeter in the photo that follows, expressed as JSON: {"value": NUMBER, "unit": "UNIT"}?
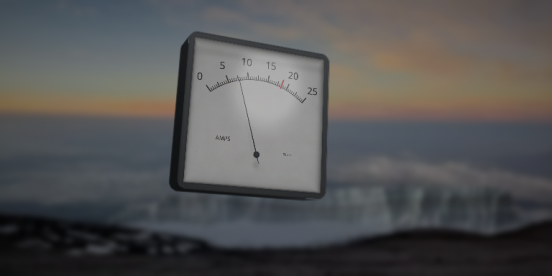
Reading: {"value": 7.5, "unit": "A"}
